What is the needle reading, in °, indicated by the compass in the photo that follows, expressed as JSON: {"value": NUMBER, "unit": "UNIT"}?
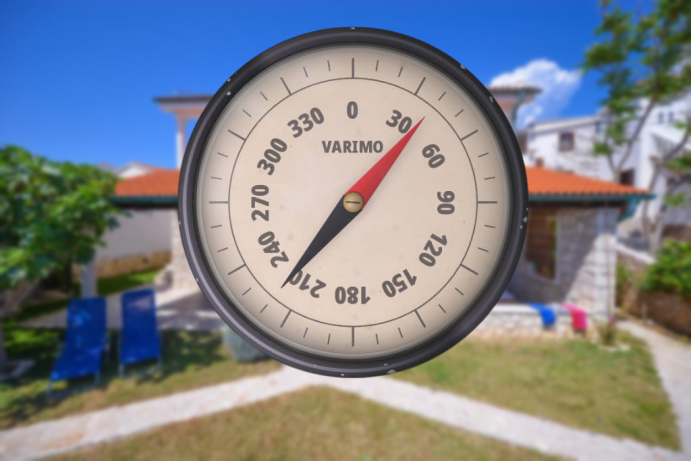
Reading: {"value": 40, "unit": "°"}
